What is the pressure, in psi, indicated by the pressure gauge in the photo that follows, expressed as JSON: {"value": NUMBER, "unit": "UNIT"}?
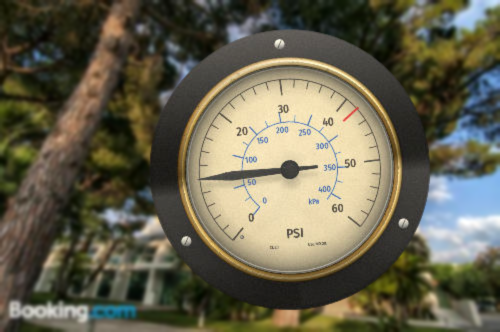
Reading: {"value": 10, "unit": "psi"}
